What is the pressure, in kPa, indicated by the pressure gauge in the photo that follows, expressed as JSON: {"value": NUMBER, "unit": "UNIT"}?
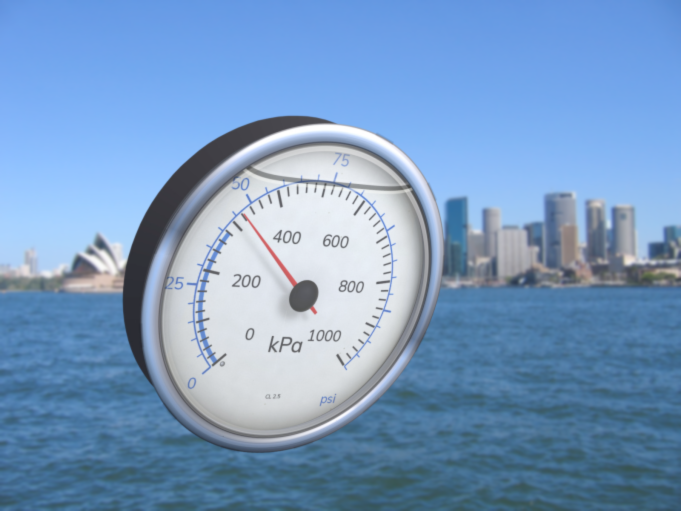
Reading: {"value": 320, "unit": "kPa"}
